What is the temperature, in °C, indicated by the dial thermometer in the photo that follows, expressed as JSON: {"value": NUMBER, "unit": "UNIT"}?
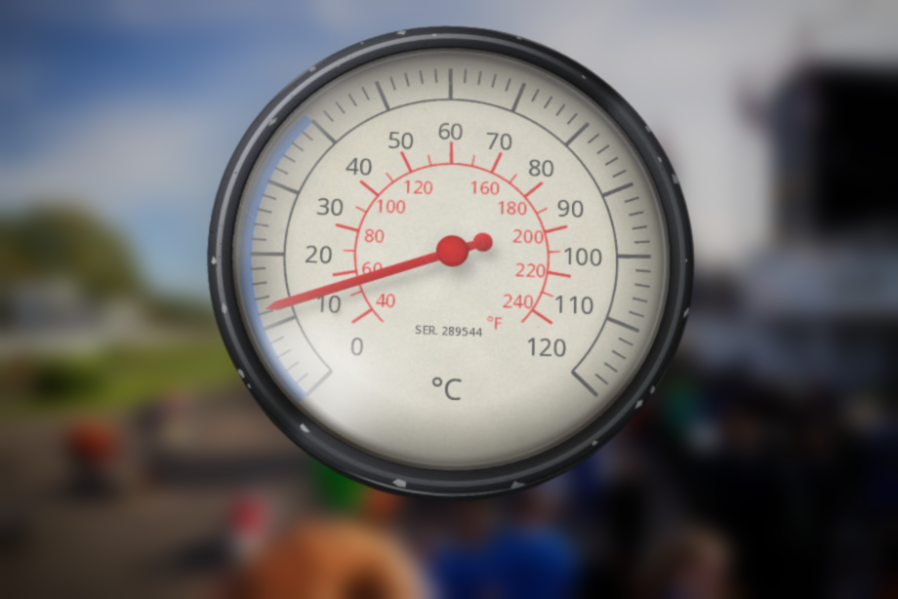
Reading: {"value": 12, "unit": "°C"}
